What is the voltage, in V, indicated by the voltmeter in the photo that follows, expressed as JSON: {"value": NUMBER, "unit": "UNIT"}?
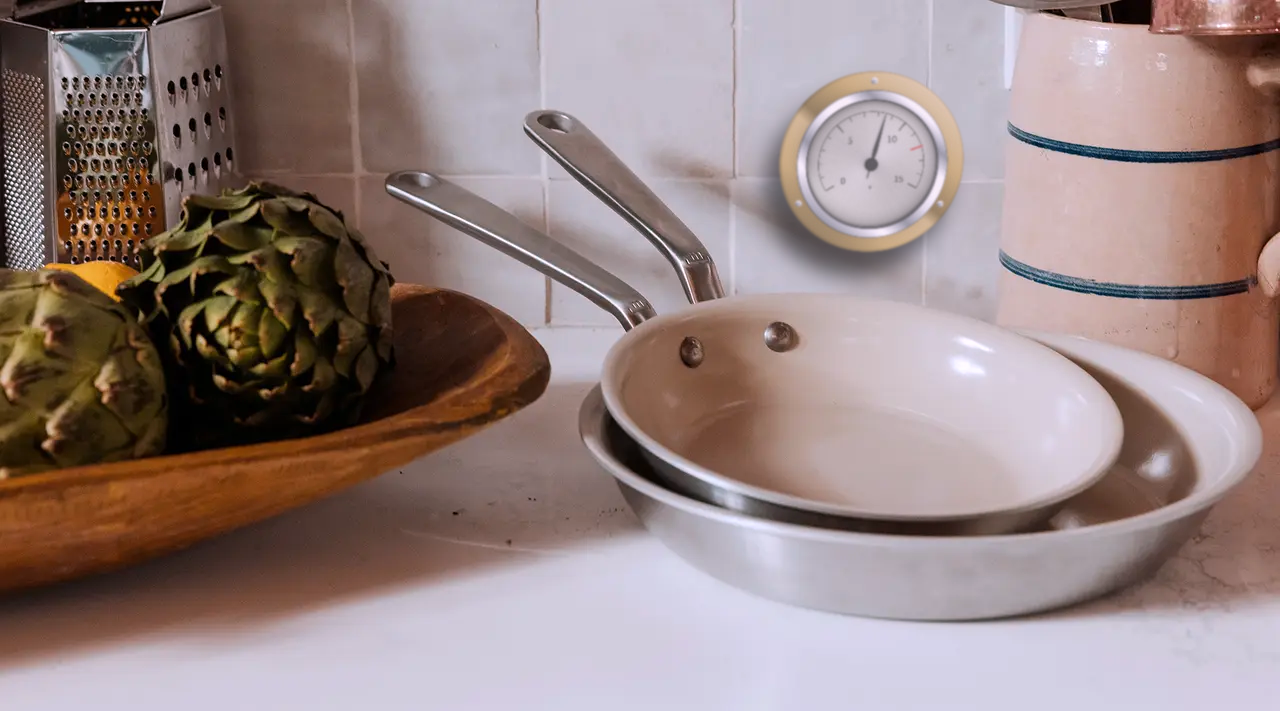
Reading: {"value": 8.5, "unit": "V"}
